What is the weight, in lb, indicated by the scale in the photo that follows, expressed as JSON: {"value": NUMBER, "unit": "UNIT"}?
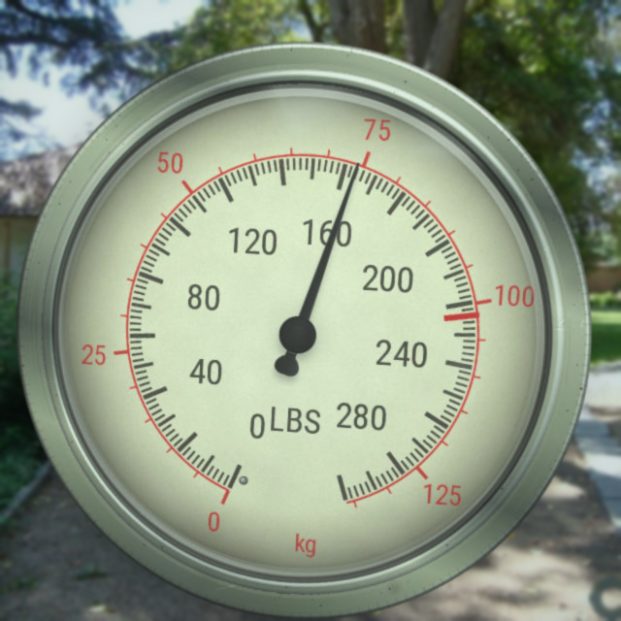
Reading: {"value": 164, "unit": "lb"}
